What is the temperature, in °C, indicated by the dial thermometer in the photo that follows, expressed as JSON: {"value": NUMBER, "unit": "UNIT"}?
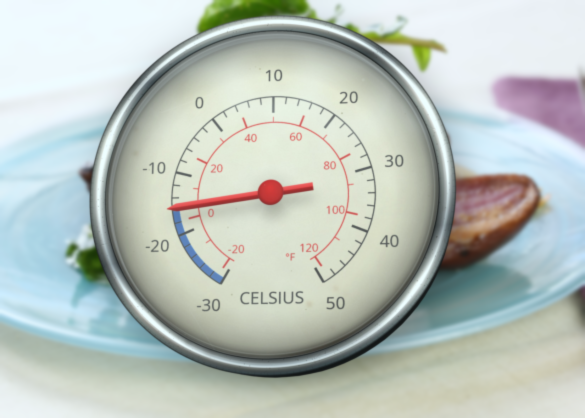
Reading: {"value": -16, "unit": "°C"}
